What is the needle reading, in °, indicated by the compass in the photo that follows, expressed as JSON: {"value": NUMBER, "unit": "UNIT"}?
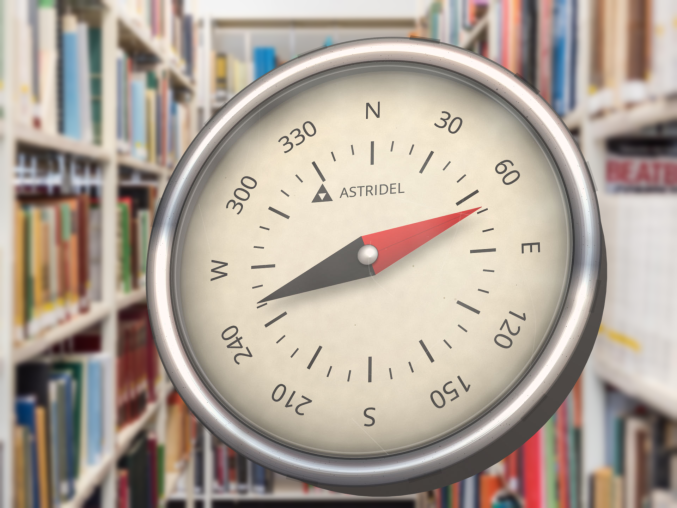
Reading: {"value": 70, "unit": "°"}
